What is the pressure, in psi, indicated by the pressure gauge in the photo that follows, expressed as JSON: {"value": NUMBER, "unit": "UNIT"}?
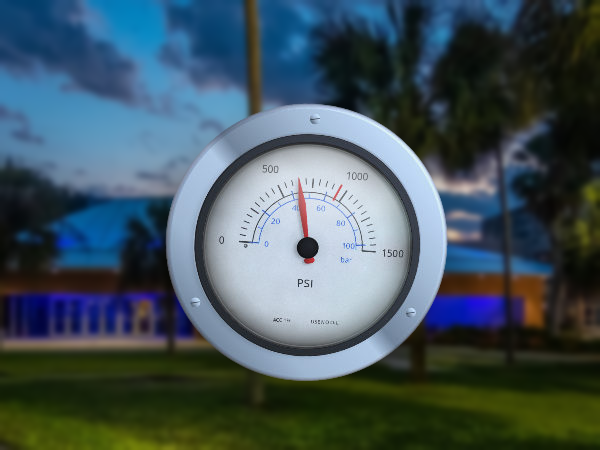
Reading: {"value": 650, "unit": "psi"}
